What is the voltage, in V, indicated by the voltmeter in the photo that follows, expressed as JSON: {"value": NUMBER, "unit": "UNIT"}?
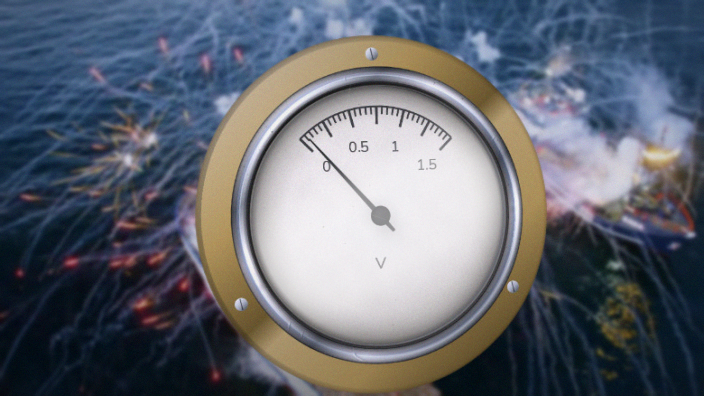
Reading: {"value": 0.05, "unit": "V"}
